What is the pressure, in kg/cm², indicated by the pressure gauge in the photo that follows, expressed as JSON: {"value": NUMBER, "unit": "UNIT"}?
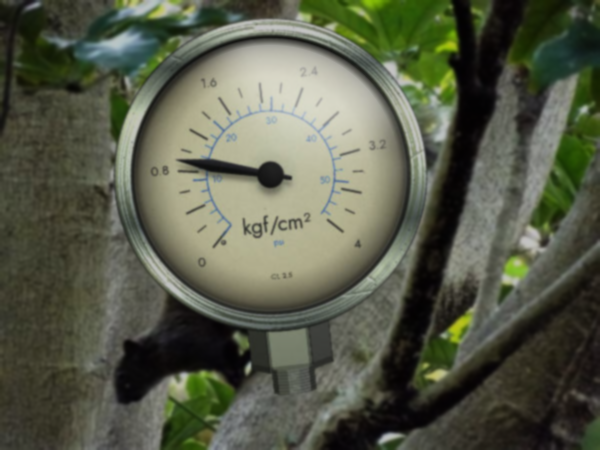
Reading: {"value": 0.9, "unit": "kg/cm²"}
